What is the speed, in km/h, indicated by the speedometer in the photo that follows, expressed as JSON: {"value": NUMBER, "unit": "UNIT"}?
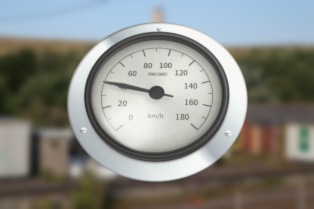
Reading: {"value": 40, "unit": "km/h"}
